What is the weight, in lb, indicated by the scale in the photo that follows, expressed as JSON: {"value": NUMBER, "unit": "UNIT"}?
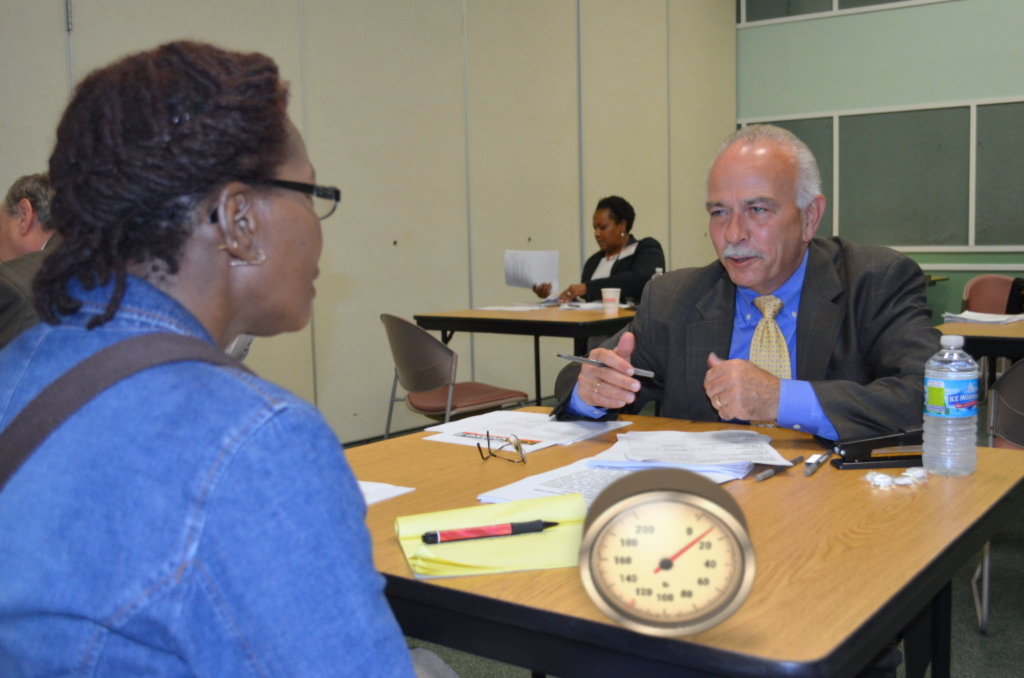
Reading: {"value": 10, "unit": "lb"}
